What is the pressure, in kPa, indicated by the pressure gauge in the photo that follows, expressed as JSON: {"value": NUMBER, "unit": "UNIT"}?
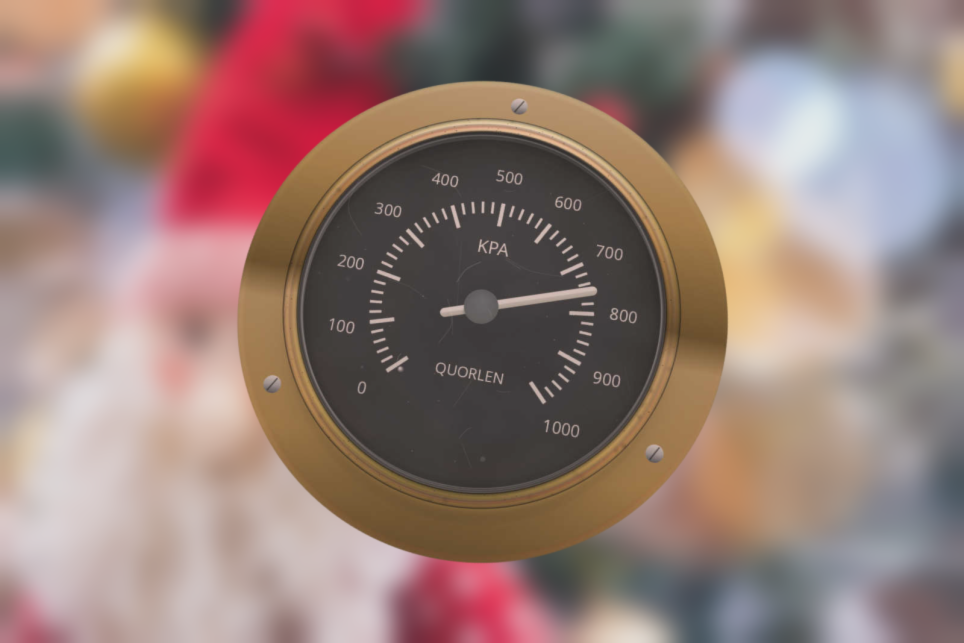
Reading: {"value": 760, "unit": "kPa"}
